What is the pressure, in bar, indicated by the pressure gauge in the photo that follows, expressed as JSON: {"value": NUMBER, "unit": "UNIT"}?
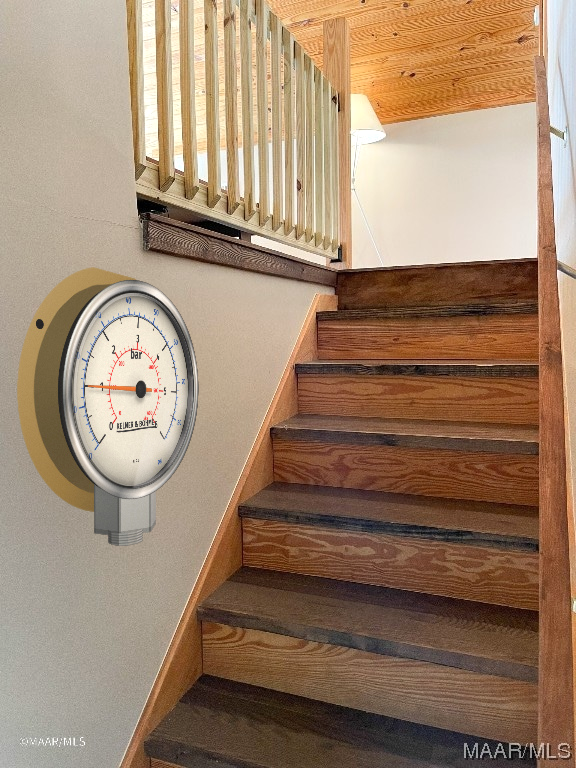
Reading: {"value": 1, "unit": "bar"}
